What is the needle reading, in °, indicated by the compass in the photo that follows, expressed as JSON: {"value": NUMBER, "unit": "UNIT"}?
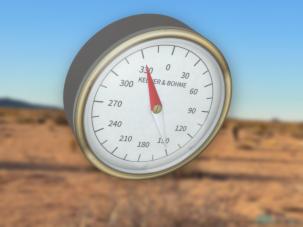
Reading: {"value": 330, "unit": "°"}
